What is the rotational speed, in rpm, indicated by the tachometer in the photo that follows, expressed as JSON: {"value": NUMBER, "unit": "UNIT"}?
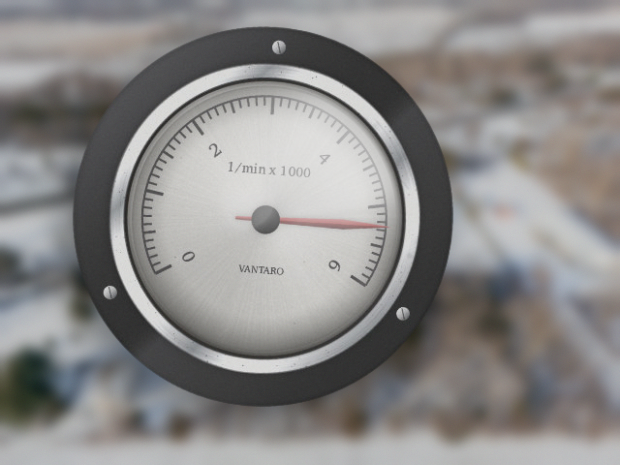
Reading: {"value": 5250, "unit": "rpm"}
